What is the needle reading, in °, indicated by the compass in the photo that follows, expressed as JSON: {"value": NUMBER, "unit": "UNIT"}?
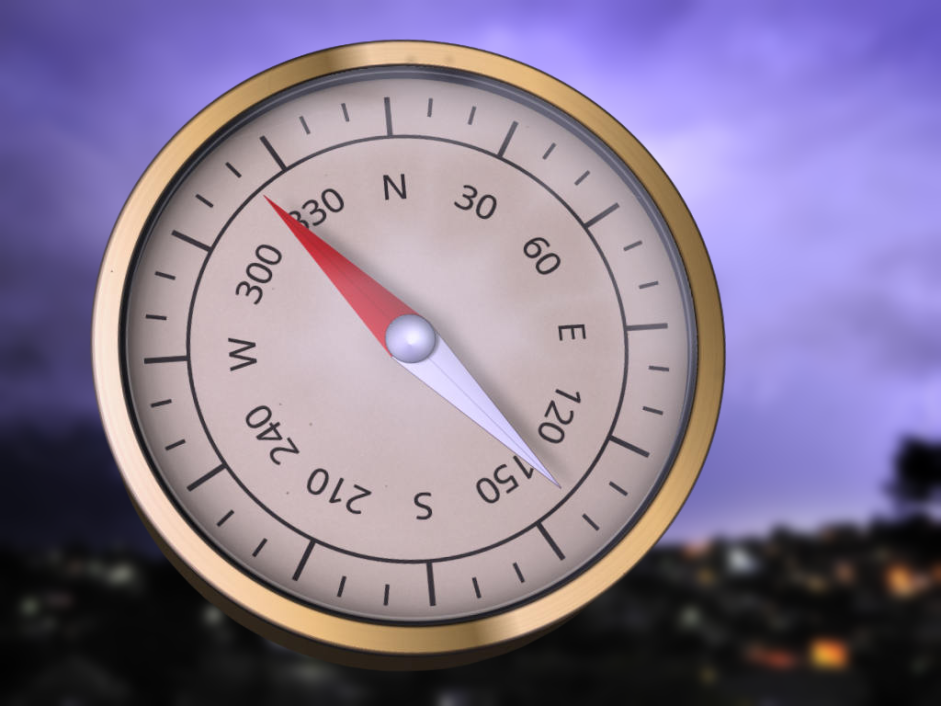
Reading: {"value": 320, "unit": "°"}
